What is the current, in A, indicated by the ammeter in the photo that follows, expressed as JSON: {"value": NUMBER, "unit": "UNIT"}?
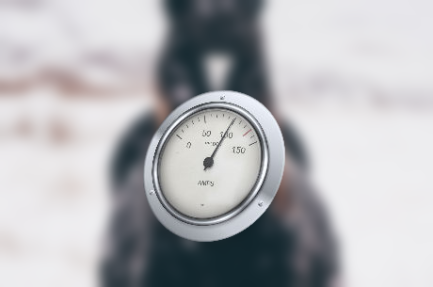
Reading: {"value": 100, "unit": "A"}
